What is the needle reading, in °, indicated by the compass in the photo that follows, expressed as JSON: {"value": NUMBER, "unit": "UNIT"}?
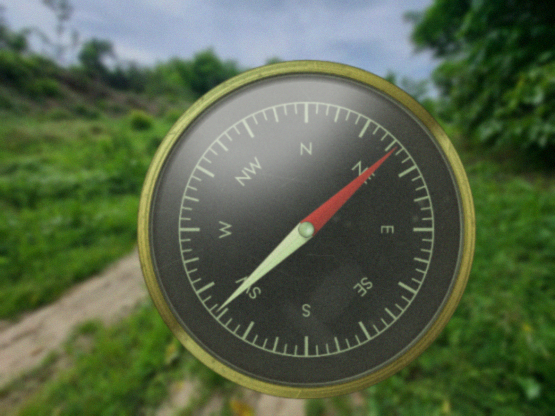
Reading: {"value": 47.5, "unit": "°"}
